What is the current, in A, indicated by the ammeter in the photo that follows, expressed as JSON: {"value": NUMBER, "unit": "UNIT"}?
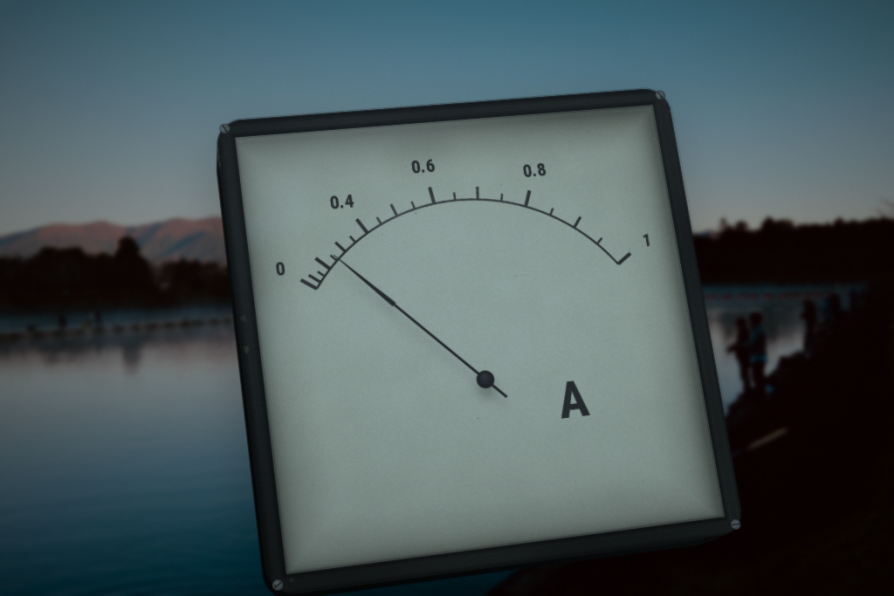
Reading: {"value": 0.25, "unit": "A"}
